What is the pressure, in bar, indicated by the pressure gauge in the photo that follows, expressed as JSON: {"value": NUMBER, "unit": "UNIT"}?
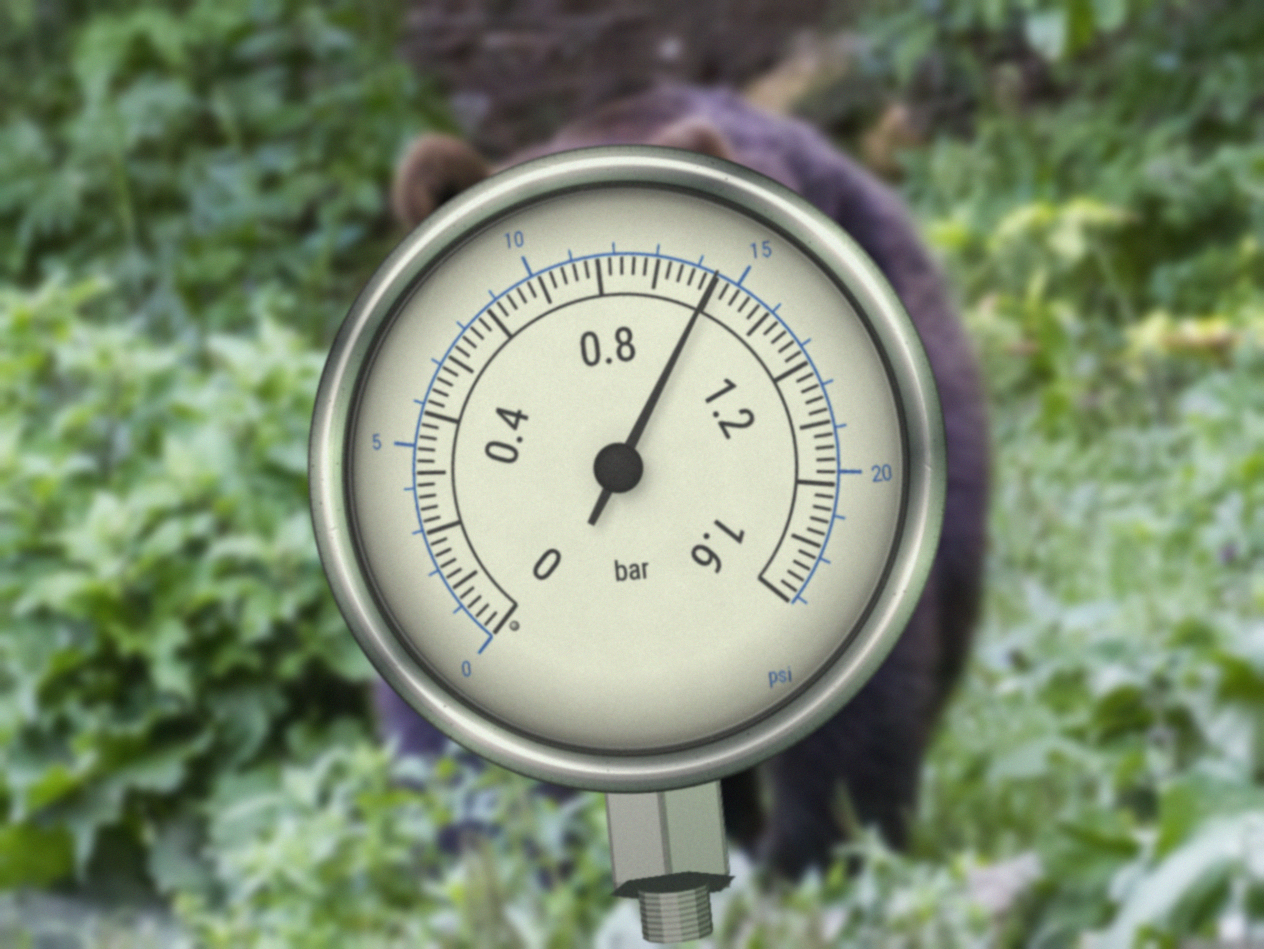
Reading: {"value": 1, "unit": "bar"}
